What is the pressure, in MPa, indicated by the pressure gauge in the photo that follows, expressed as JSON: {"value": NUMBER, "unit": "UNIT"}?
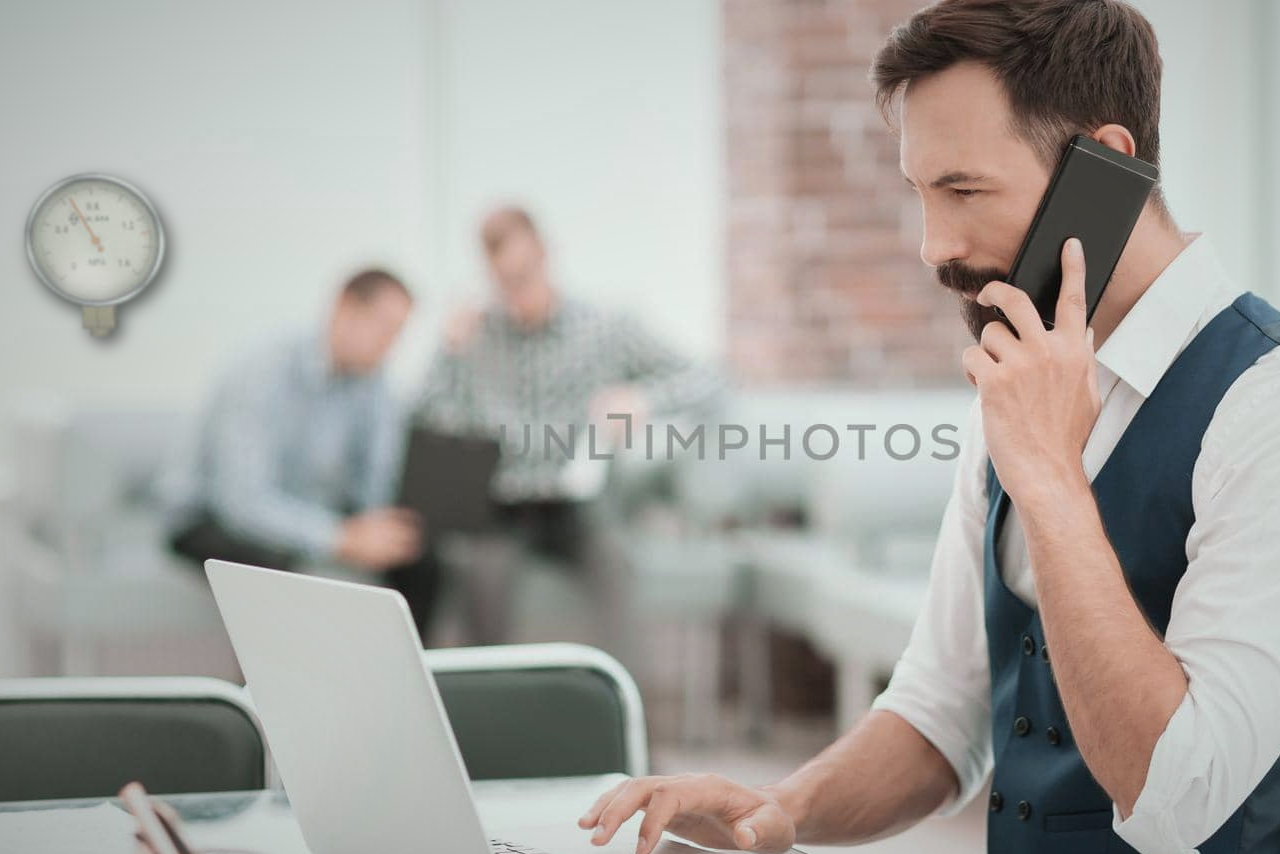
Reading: {"value": 0.65, "unit": "MPa"}
